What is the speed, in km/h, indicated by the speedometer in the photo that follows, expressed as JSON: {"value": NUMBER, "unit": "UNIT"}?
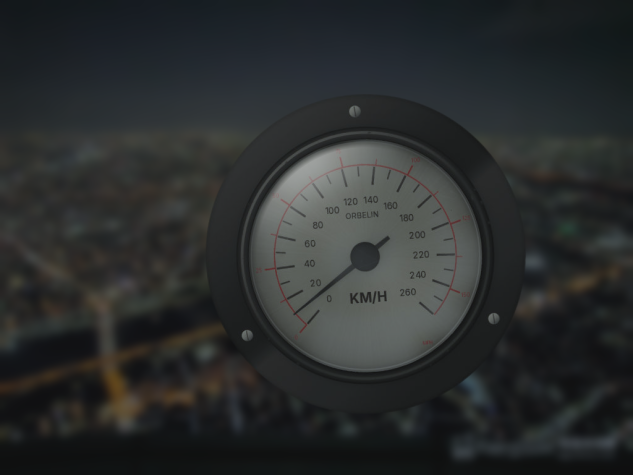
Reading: {"value": 10, "unit": "km/h"}
